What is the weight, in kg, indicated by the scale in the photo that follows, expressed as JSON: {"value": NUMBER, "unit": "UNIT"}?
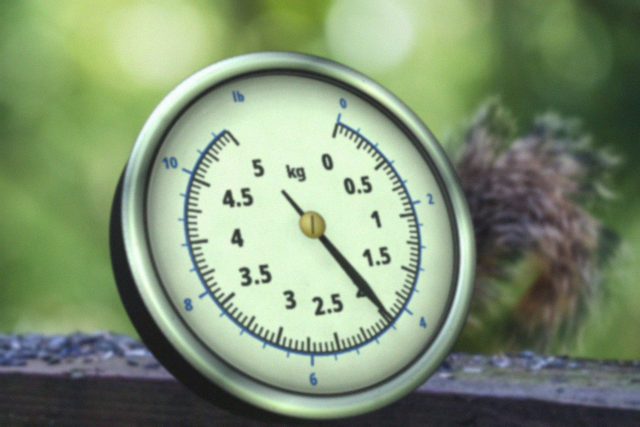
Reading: {"value": 2, "unit": "kg"}
